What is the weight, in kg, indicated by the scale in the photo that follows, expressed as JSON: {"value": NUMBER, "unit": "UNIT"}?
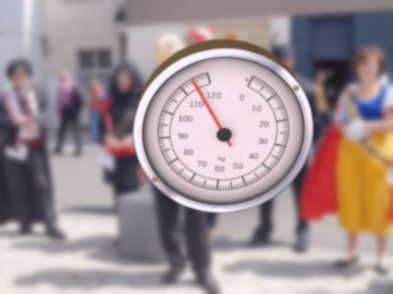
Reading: {"value": 115, "unit": "kg"}
